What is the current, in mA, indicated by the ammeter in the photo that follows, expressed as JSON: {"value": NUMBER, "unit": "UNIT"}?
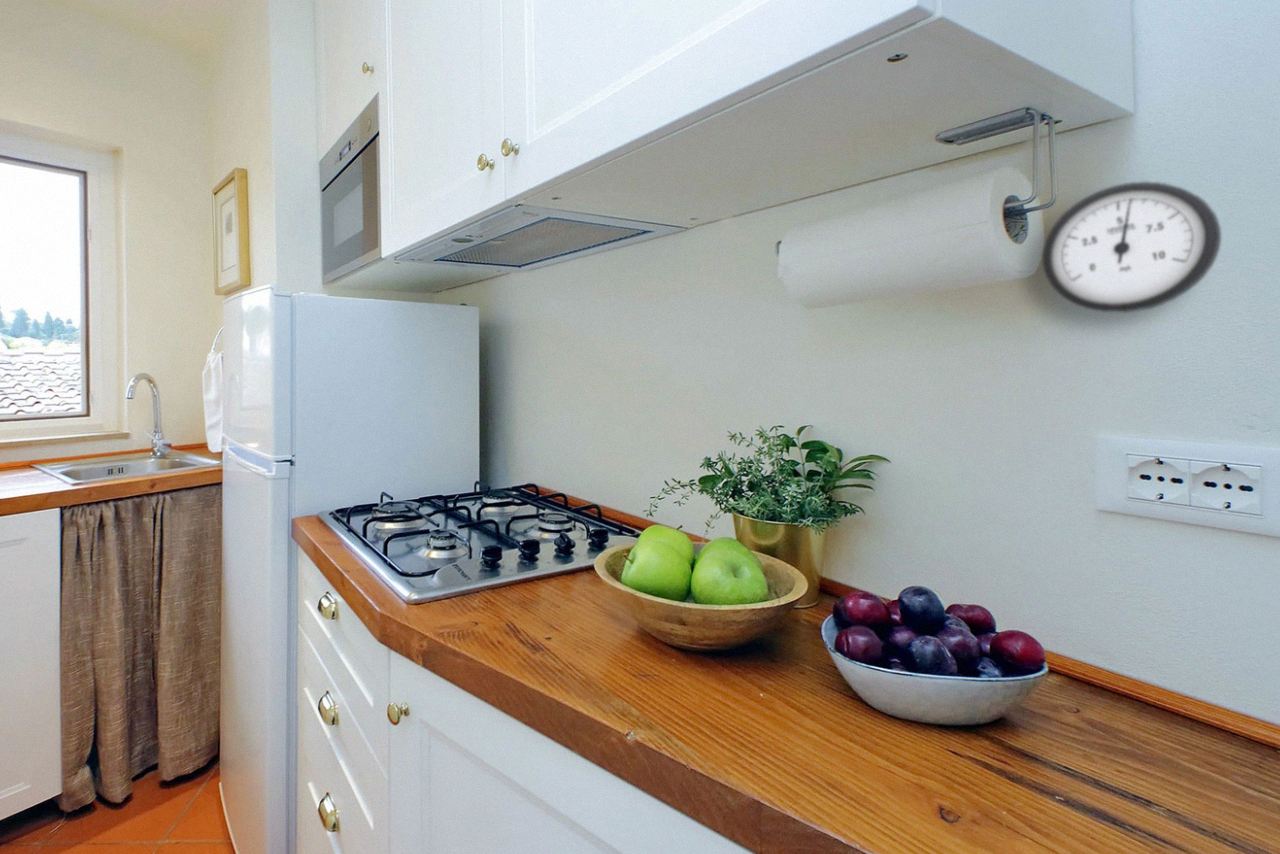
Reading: {"value": 5.5, "unit": "mA"}
